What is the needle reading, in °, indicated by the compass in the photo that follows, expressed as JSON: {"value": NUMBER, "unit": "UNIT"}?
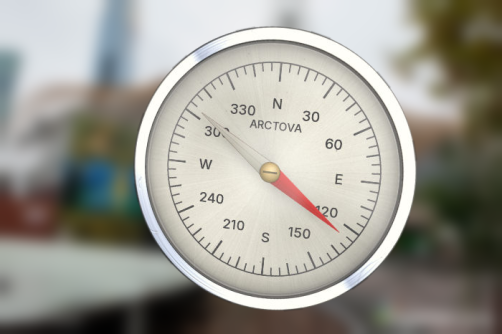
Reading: {"value": 125, "unit": "°"}
